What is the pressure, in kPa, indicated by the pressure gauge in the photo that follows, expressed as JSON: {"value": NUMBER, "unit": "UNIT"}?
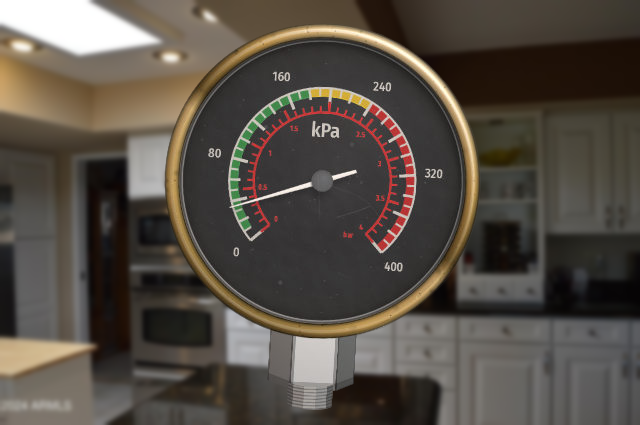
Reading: {"value": 35, "unit": "kPa"}
